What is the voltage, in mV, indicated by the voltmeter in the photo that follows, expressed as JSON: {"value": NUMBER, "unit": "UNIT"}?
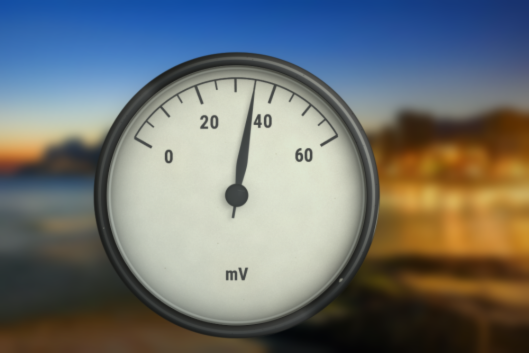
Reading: {"value": 35, "unit": "mV"}
